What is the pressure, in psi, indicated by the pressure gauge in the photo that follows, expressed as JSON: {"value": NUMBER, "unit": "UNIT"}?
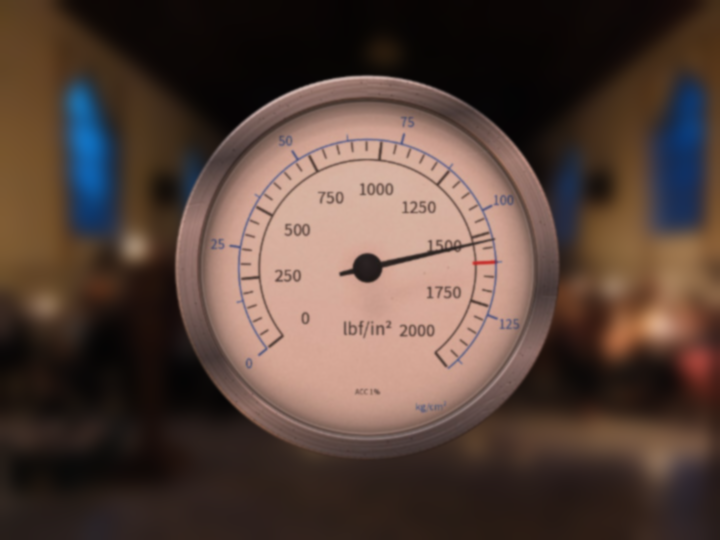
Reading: {"value": 1525, "unit": "psi"}
